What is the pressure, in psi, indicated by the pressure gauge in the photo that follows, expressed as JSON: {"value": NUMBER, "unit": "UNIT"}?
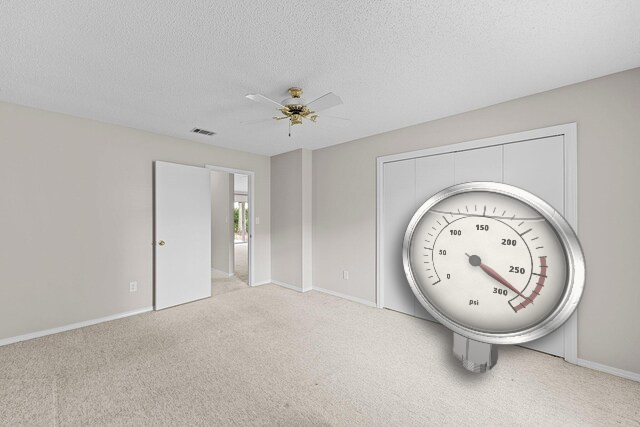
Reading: {"value": 280, "unit": "psi"}
